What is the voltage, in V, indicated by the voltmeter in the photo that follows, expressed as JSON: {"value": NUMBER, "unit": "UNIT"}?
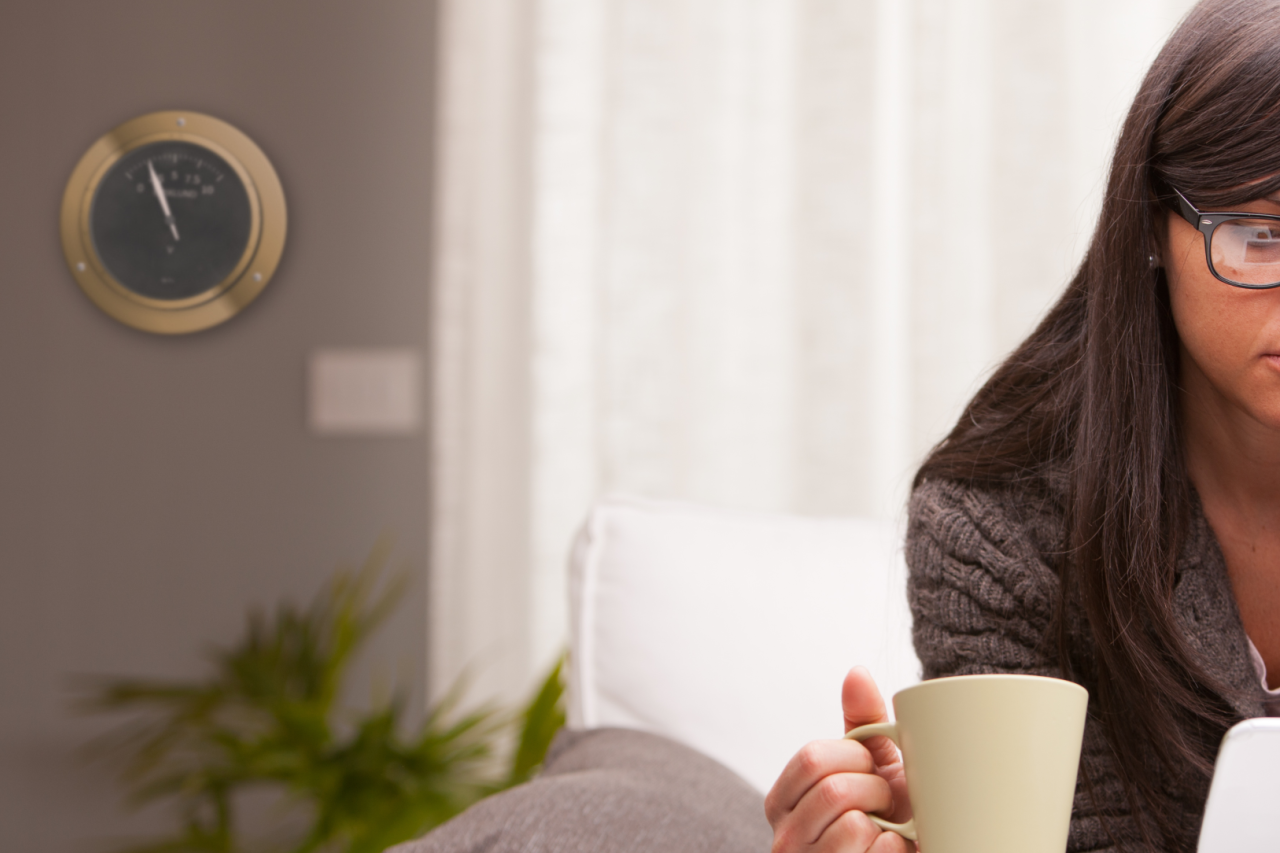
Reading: {"value": 2.5, "unit": "V"}
